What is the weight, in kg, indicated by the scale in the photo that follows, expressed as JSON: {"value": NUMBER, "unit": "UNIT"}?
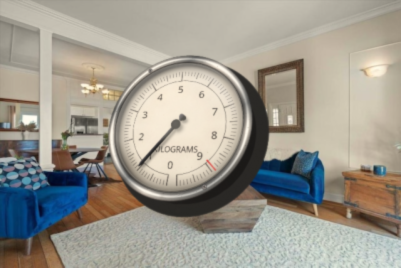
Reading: {"value": 1, "unit": "kg"}
